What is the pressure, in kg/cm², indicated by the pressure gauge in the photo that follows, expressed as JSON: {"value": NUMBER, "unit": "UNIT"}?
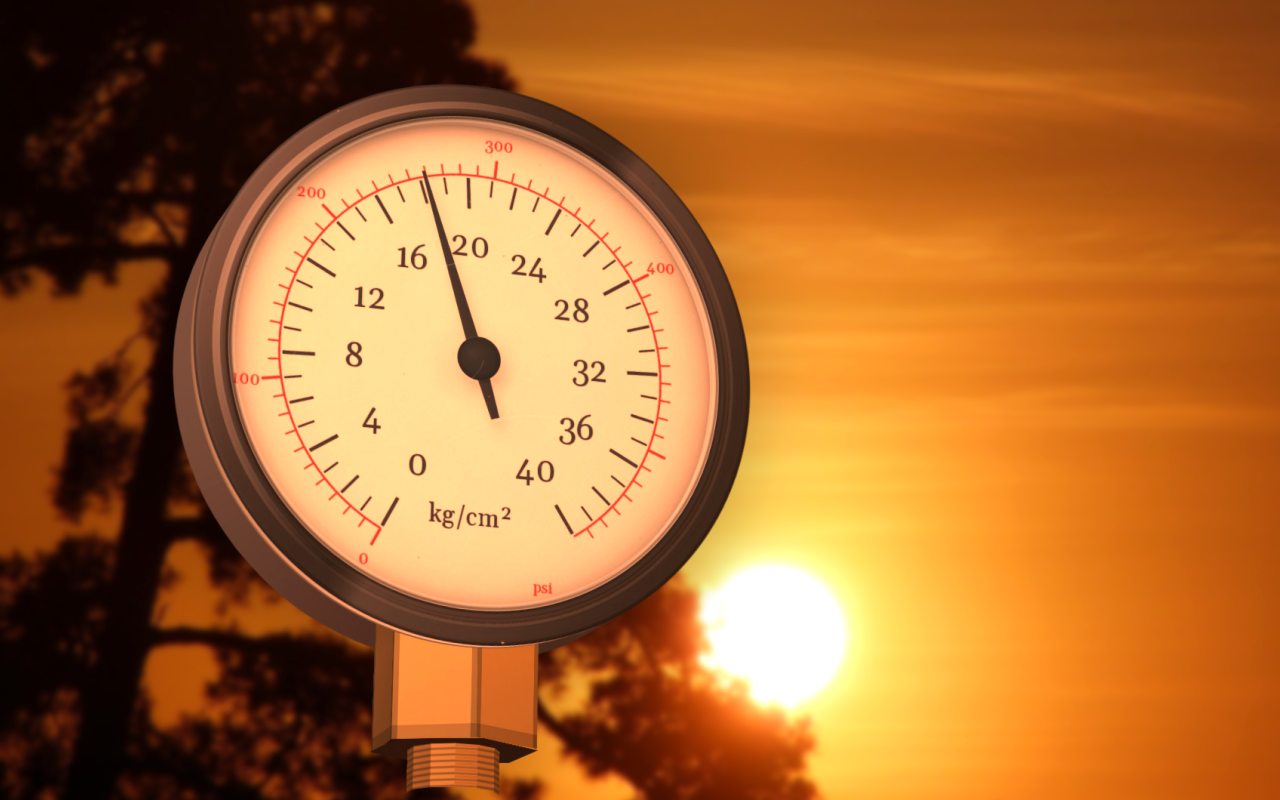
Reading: {"value": 18, "unit": "kg/cm²"}
